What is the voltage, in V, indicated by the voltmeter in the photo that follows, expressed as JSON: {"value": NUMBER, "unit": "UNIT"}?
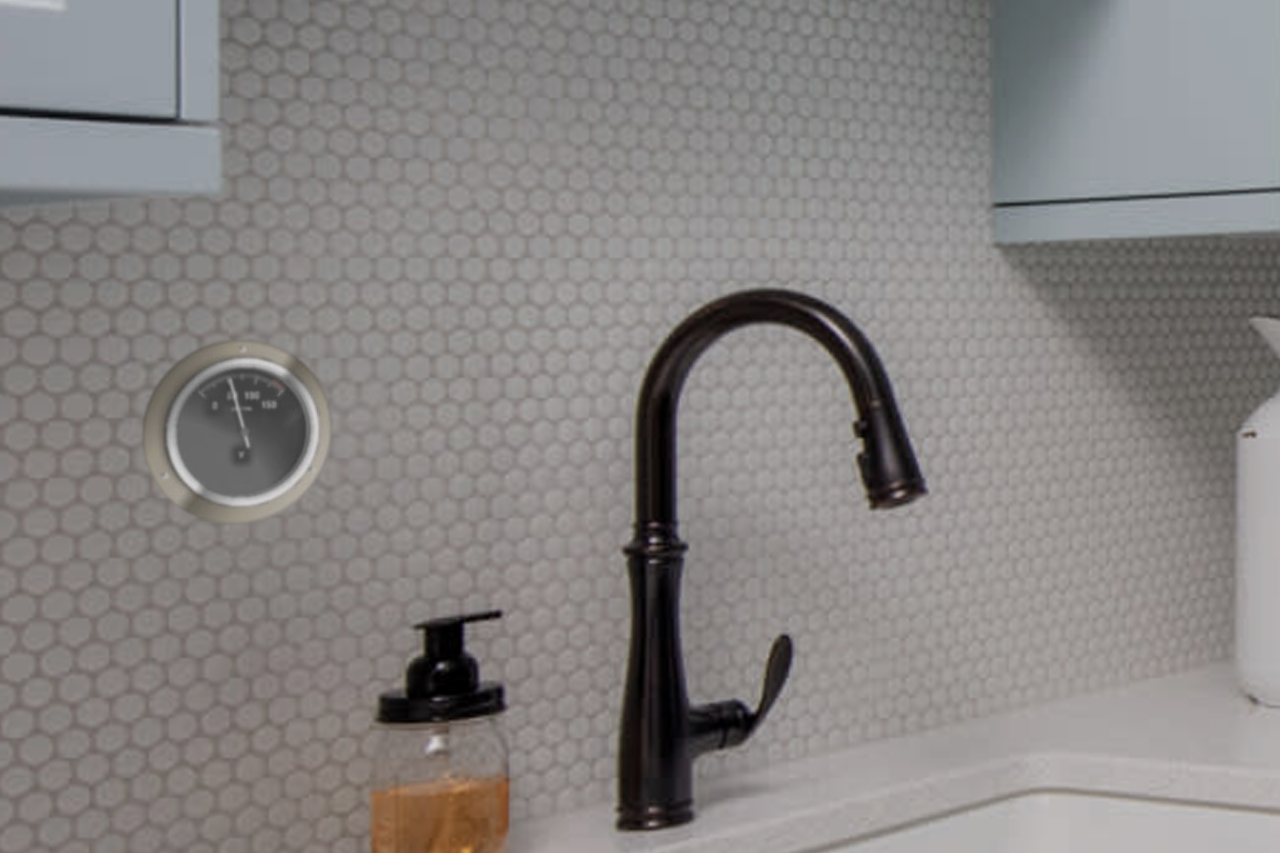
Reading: {"value": 50, "unit": "V"}
